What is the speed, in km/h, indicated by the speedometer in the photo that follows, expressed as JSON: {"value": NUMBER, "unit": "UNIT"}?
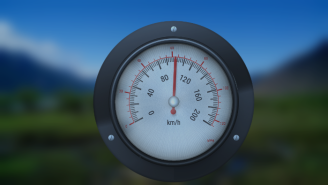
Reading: {"value": 100, "unit": "km/h"}
